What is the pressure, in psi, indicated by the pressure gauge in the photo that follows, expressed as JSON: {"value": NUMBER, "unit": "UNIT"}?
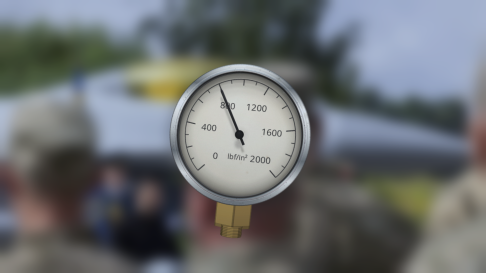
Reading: {"value": 800, "unit": "psi"}
